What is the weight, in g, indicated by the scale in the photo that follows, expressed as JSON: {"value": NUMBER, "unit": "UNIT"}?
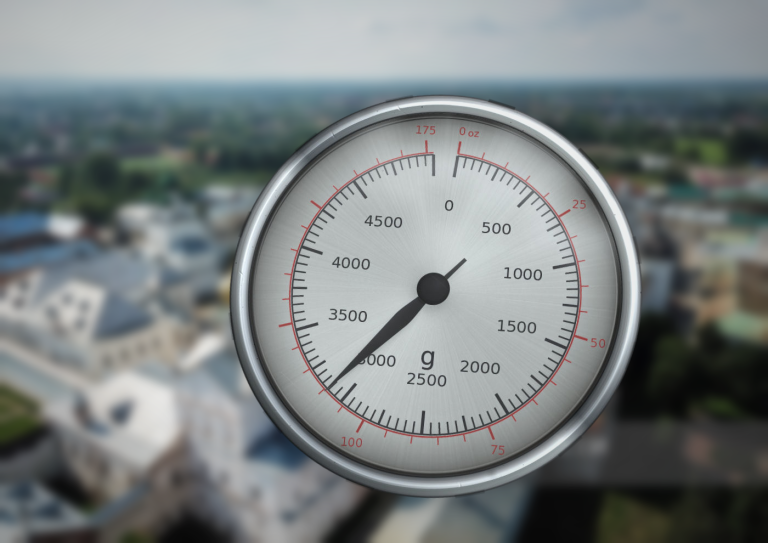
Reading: {"value": 3100, "unit": "g"}
